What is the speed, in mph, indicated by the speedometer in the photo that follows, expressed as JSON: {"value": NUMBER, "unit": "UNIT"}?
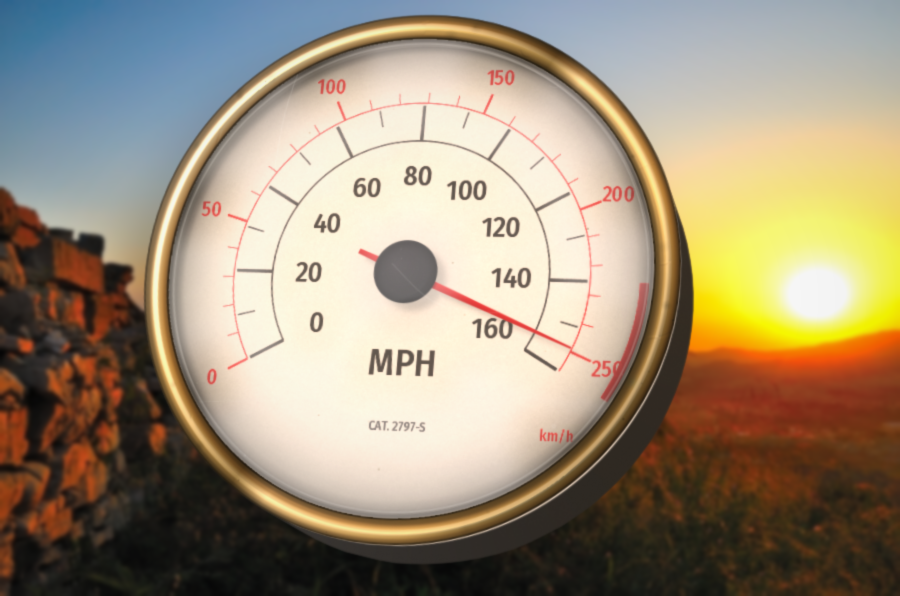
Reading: {"value": 155, "unit": "mph"}
